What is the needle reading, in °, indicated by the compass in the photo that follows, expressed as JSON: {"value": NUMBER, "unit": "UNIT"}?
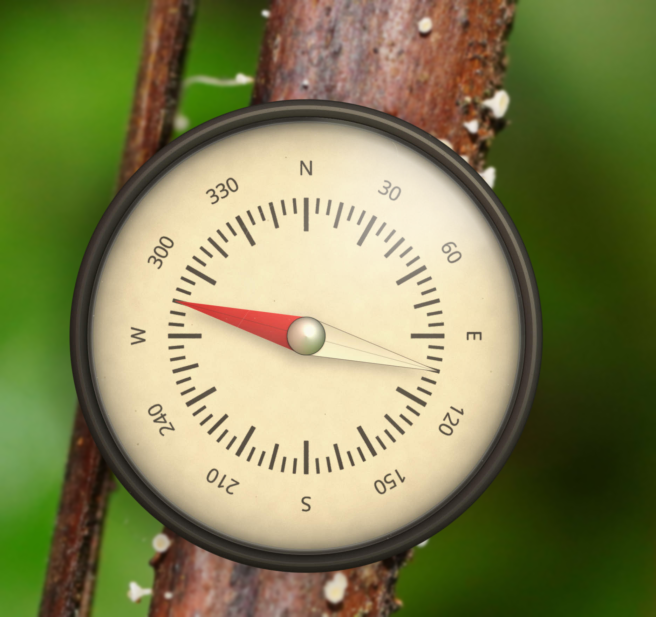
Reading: {"value": 285, "unit": "°"}
